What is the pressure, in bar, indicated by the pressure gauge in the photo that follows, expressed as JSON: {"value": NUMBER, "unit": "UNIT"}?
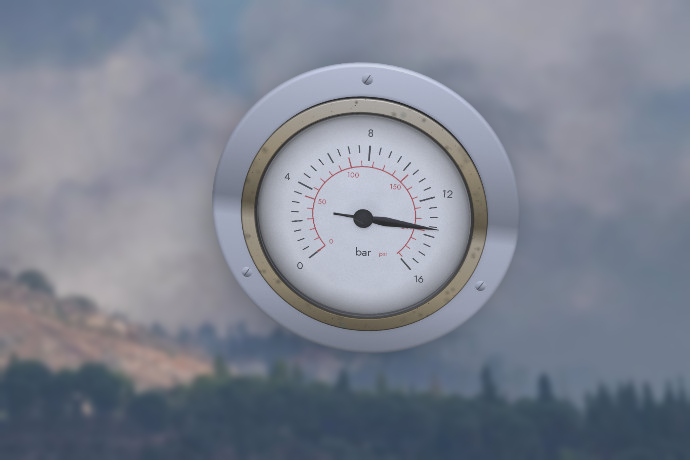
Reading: {"value": 13.5, "unit": "bar"}
